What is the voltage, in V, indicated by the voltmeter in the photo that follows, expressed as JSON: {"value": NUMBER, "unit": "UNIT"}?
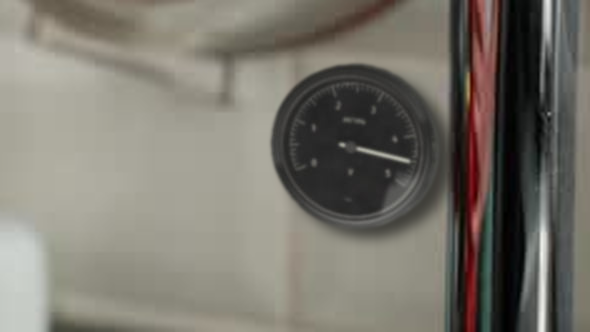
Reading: {"value": 4.5, "unit": "V"}
